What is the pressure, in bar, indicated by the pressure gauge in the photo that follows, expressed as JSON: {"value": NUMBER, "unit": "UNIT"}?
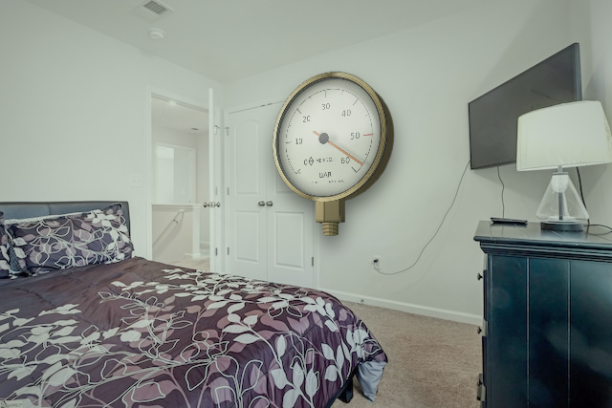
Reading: {"value": 57.5, "unit": "bar"}
